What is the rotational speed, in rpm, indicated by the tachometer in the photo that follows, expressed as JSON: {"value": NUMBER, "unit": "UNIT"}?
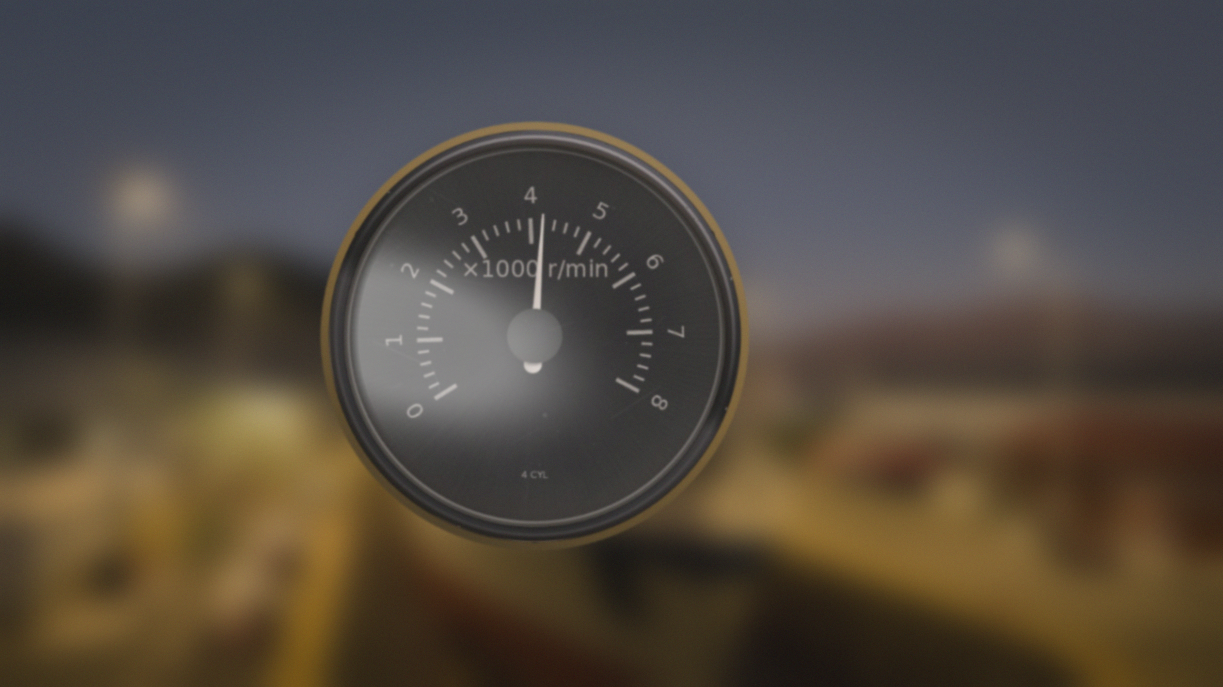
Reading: {"value": 4200, "unit": "rpm"}
